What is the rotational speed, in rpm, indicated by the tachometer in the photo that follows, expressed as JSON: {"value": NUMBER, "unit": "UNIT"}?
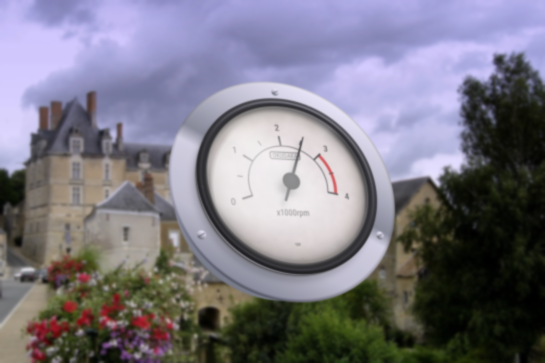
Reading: {"value": 2500, "unit": "rpm"}
